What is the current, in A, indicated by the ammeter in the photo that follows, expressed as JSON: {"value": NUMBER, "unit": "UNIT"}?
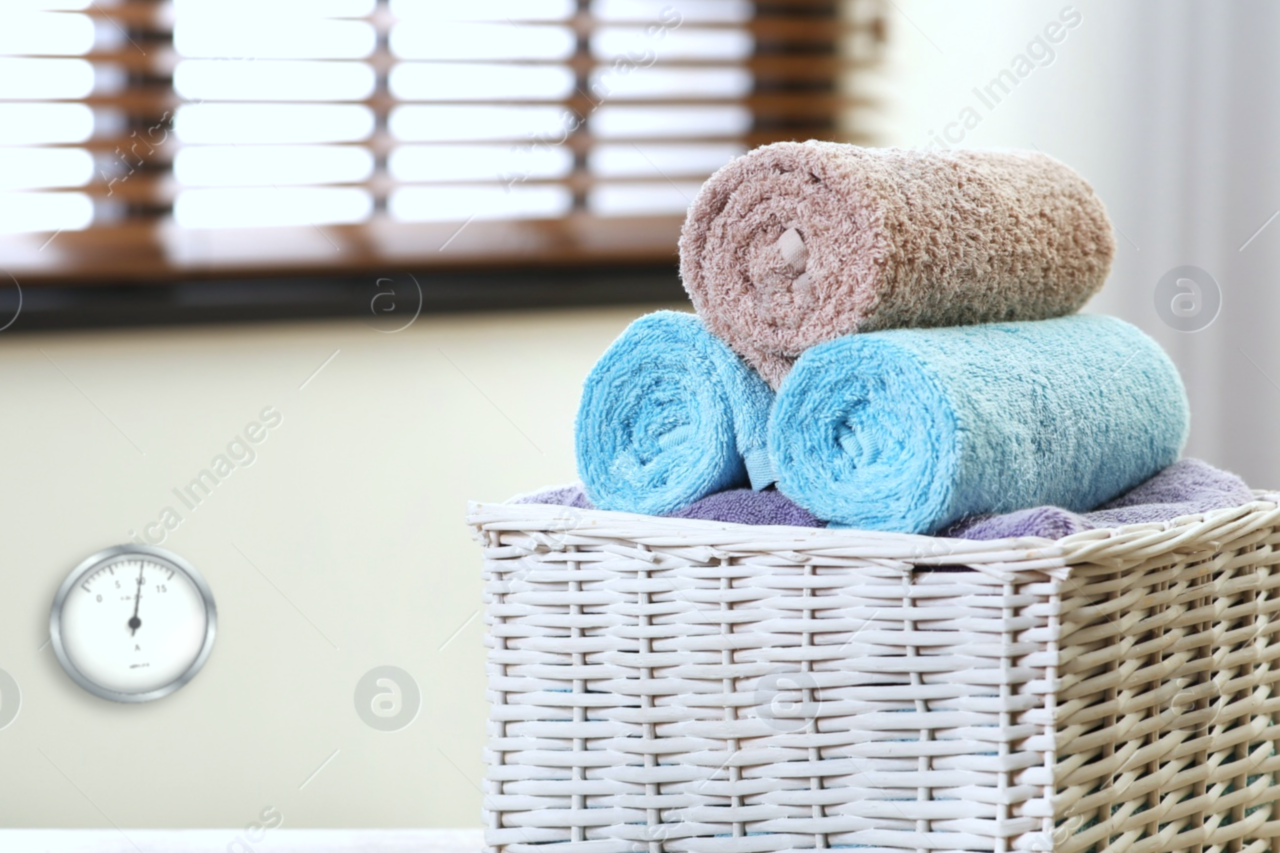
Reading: {"value": 10, "unit": "A"}
